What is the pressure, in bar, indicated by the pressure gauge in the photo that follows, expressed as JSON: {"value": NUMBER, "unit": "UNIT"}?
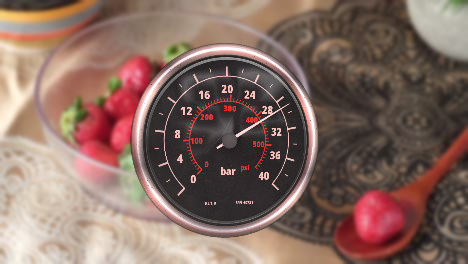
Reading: {"value": 29, "unit": "bar"}
